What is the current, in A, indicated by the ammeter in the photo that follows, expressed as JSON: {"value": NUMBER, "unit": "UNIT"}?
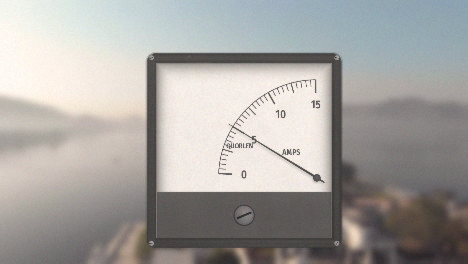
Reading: {"value": 5, "unit": "A"}
